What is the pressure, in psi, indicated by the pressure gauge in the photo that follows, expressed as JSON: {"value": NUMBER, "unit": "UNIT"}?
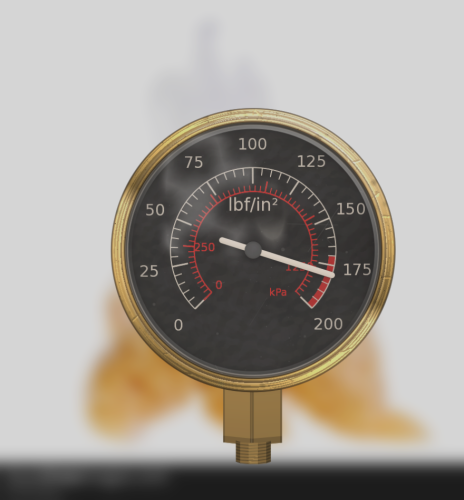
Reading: {"value": 180, "unit": "psi"}
